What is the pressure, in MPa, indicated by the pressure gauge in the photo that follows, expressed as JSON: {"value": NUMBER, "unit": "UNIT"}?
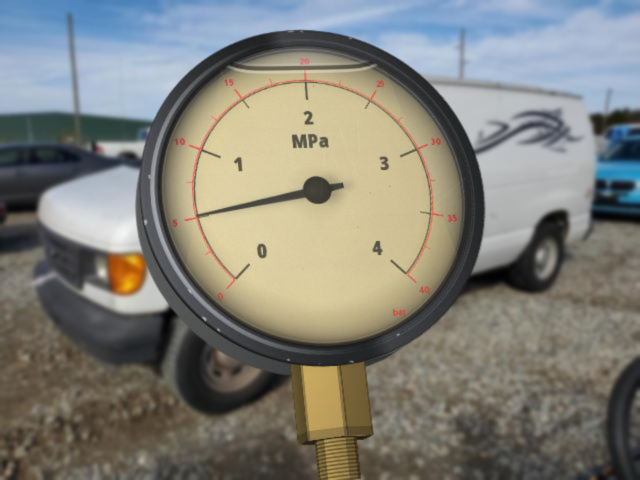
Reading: {"value": 0.5, "unit": "MPa"}
